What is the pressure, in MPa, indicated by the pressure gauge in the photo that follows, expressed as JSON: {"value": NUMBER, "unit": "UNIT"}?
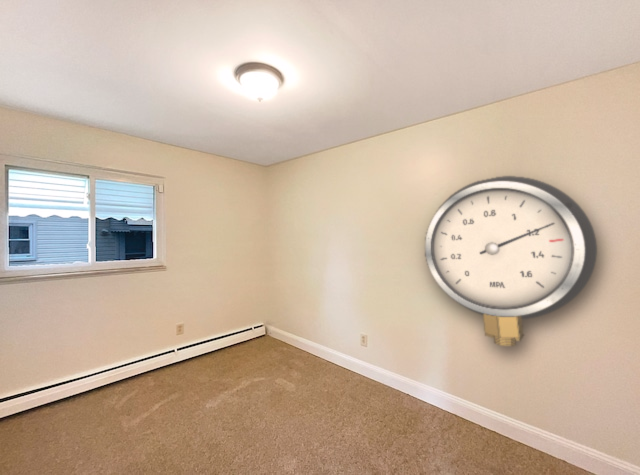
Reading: {"value": 1.2, "unit": "MPa"}
